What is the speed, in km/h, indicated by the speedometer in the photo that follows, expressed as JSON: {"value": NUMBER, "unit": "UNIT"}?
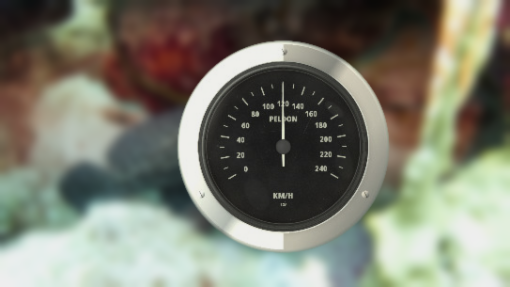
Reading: {"value": 120, "unit": "km/h"}
